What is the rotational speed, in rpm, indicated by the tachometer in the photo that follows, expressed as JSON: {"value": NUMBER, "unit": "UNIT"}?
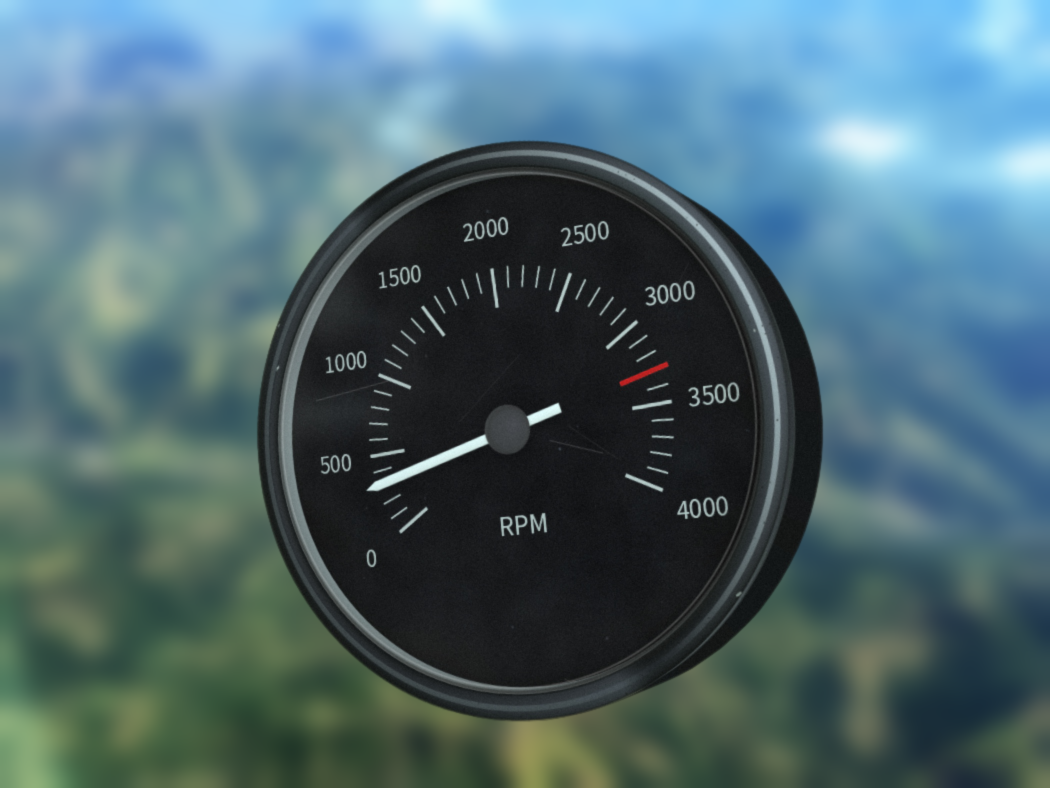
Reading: {"value": 300, "unit": "rpm"}
